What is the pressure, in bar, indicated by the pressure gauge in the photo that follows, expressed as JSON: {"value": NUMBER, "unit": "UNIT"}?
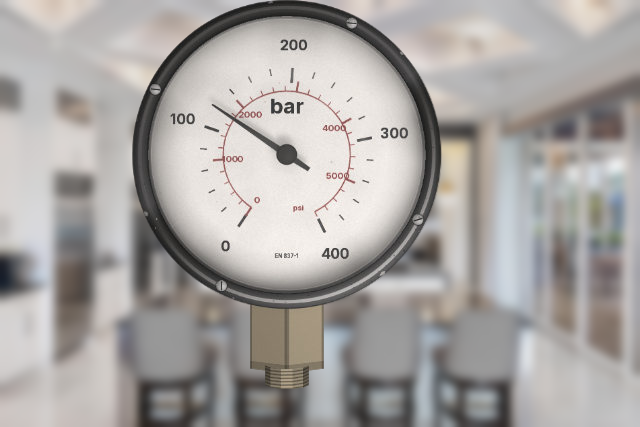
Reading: {"value": 120, "unit": "bar"}
